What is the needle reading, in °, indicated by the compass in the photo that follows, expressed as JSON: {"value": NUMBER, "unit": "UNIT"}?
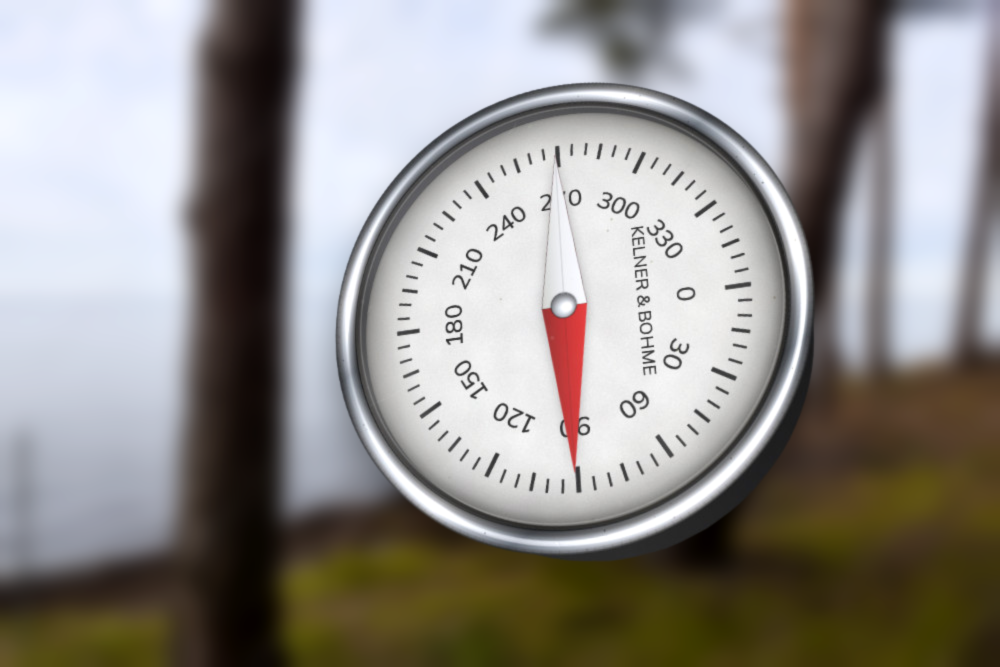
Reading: {"value": 90, "unit": "°"}
